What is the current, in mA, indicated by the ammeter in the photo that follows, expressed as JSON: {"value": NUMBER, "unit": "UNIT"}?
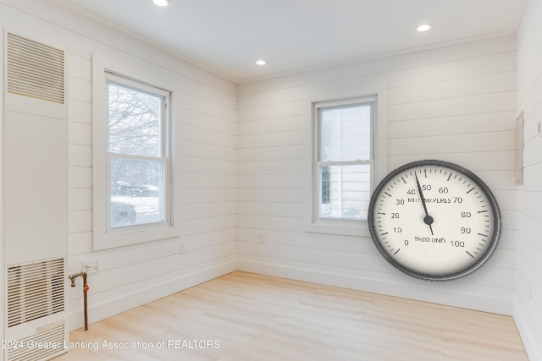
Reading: {"value": 46, "unit": "mA"}
